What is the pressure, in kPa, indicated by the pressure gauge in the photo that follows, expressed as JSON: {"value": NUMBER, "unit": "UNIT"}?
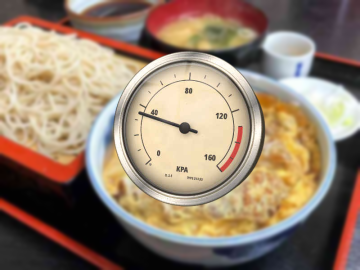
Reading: {"value": 35, "unit": "kPa"}
